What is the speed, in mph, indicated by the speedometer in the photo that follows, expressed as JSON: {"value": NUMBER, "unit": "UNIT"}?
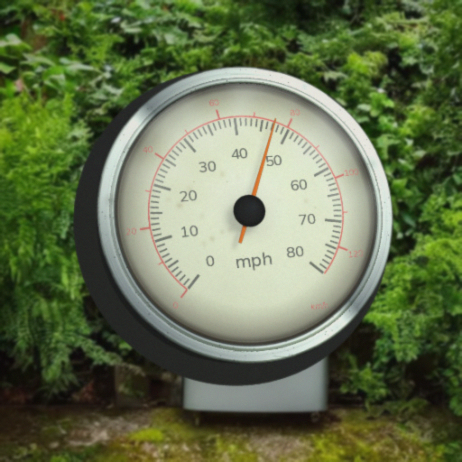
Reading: {"value": 47, "unit": "mph"}
